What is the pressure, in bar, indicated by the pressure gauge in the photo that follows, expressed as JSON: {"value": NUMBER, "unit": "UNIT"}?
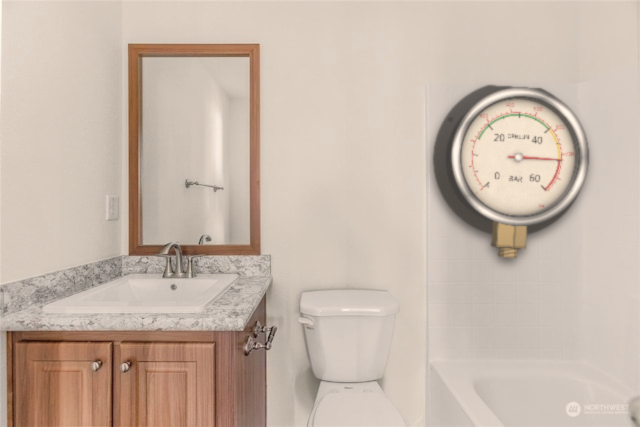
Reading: {"value": 50, "unit": "bar"}
